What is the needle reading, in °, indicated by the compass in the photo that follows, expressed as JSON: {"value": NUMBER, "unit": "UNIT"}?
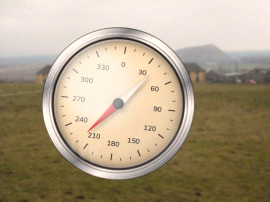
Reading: {"value": 220, "unit": "°"}
